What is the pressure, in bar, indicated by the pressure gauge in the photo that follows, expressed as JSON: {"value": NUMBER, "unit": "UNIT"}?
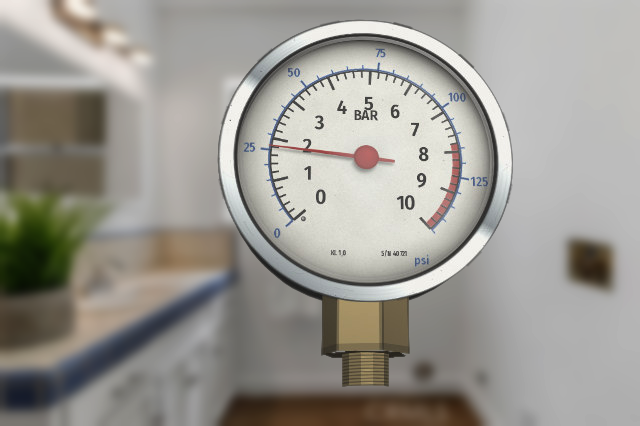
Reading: {"value": 1.8, "unit": "bar"}
